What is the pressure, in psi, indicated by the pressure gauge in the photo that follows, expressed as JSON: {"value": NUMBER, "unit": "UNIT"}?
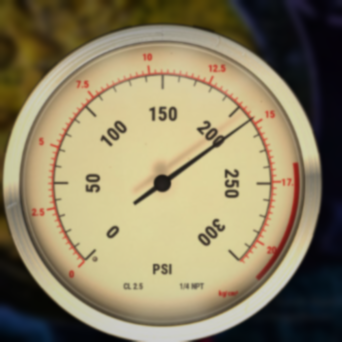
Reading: {"value": 210, "unit": "psi"}
